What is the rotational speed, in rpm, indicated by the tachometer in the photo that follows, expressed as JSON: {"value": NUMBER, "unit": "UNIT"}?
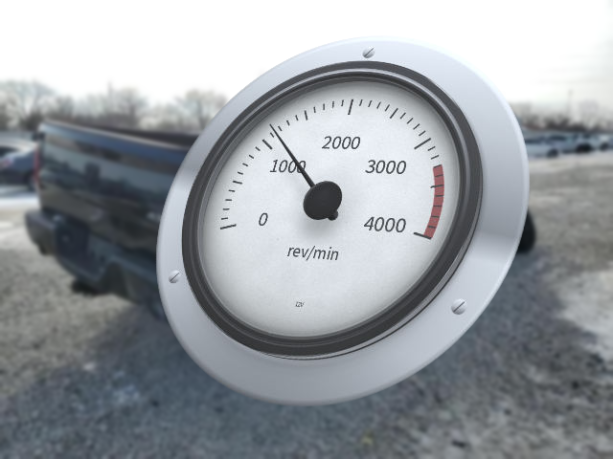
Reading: {"value": 1150, "unit": "rpm"}
